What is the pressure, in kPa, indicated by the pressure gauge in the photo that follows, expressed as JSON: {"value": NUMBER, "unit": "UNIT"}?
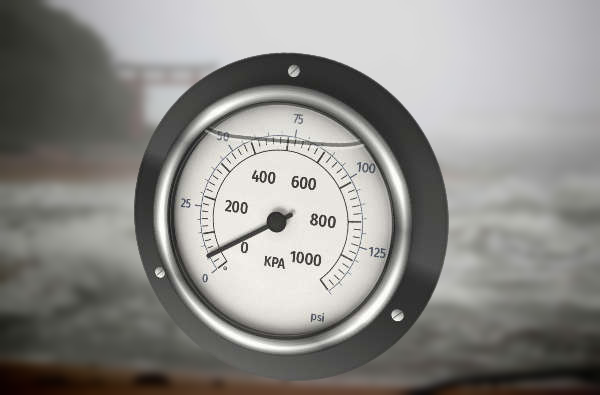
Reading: {"value": 40, "unit": "kPa"}
